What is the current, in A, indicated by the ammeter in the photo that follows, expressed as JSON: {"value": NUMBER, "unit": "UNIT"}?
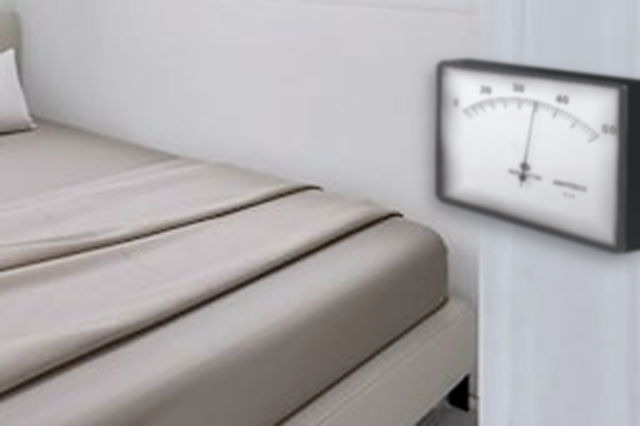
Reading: {"value": 35, "unit": "A"}
